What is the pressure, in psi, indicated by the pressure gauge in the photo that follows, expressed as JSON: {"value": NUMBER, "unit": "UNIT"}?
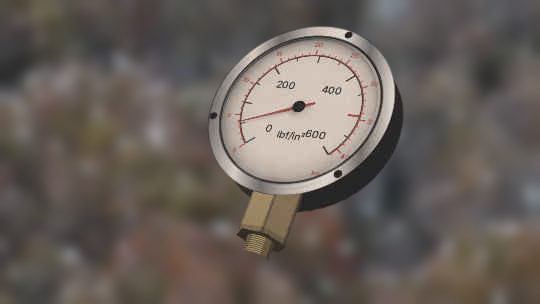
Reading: {"value": 50, "unit": "psi"}
